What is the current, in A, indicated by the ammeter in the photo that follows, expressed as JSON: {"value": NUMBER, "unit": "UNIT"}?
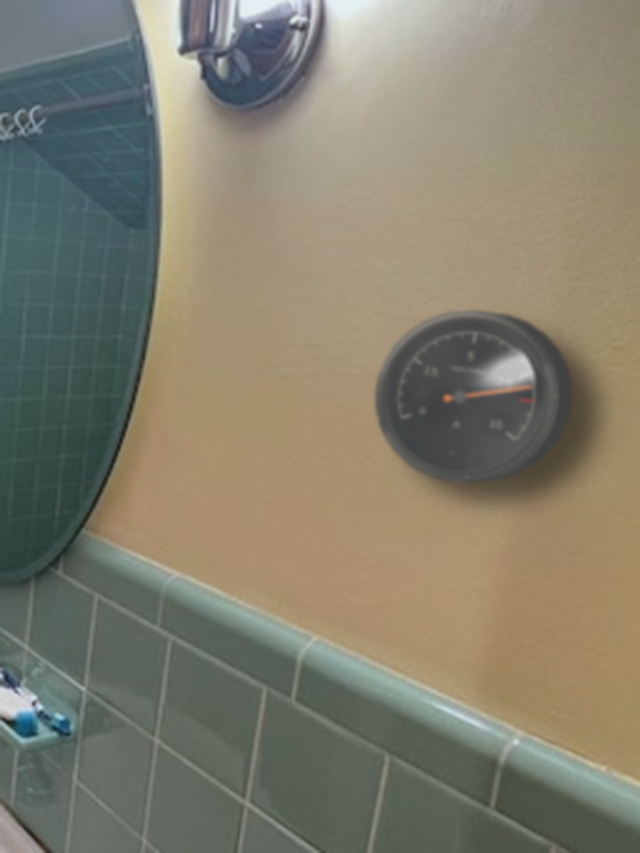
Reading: {"value": 8, "unit": "A"}
